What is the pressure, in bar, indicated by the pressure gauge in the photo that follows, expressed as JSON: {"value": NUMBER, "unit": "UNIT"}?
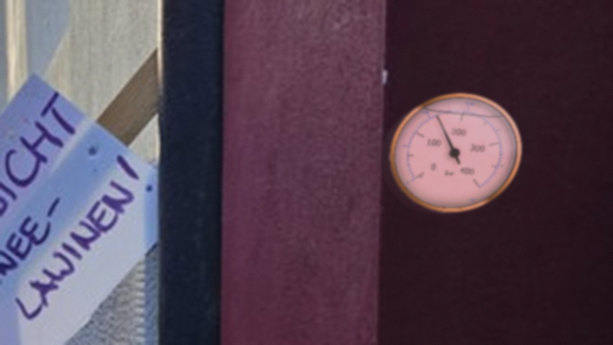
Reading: {"value": 150, "unit": "bar"}
